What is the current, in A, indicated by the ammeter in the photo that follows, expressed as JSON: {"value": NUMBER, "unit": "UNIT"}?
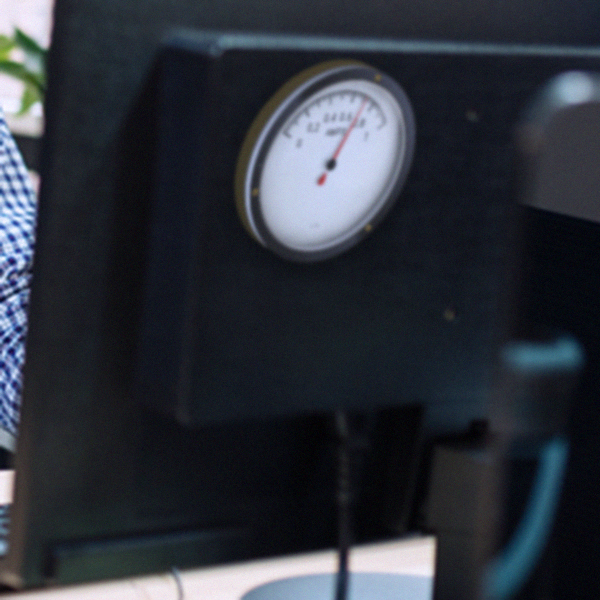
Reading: {"value": 0.7, "unit": "A"}
